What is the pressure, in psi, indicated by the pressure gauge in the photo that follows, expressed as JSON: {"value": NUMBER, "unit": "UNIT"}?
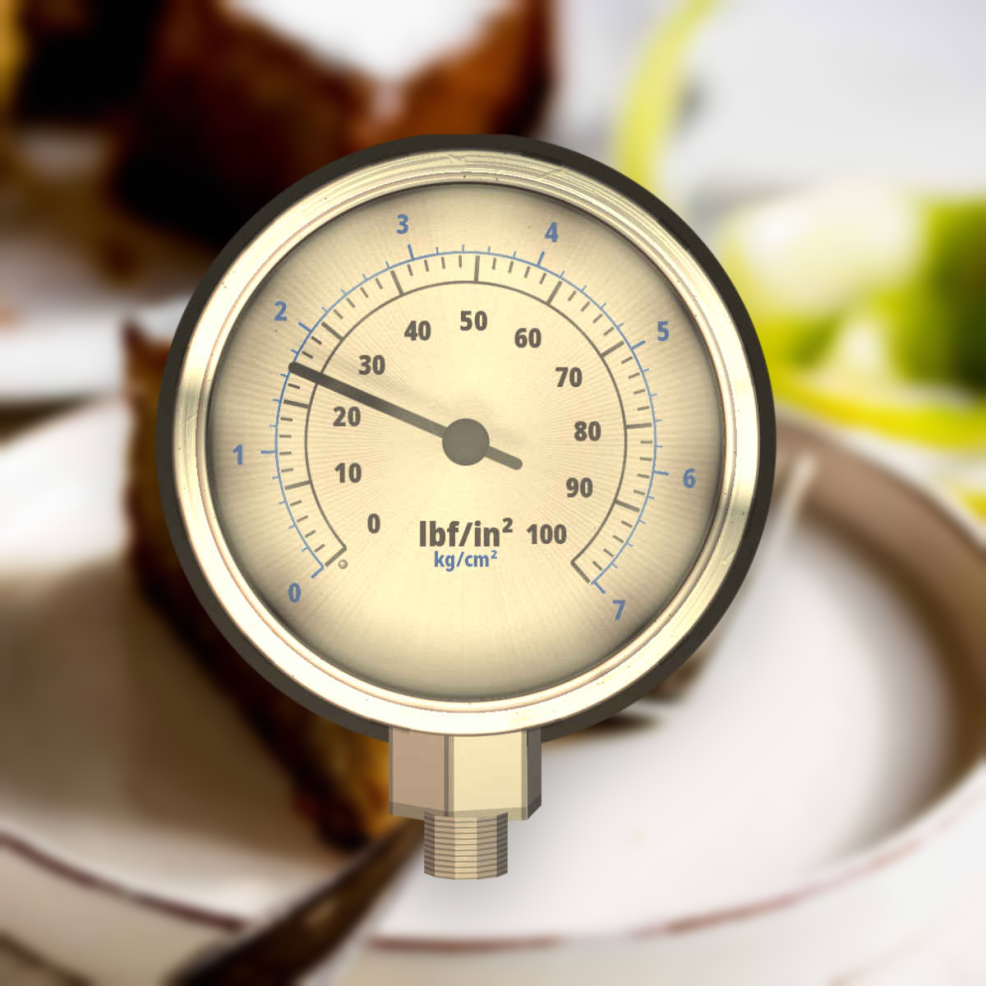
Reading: {"value": 24, "unit": "psi"}
